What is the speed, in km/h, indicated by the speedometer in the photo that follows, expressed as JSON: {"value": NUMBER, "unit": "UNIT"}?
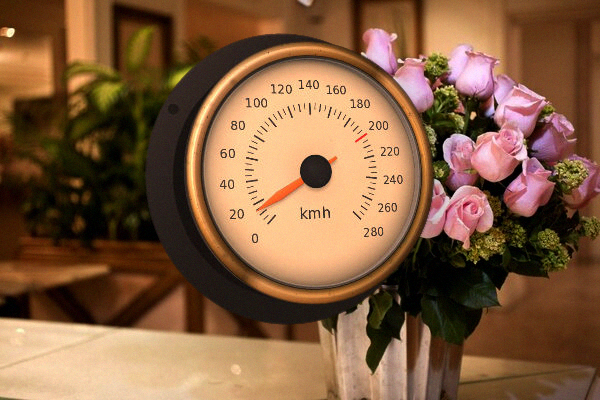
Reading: {"value": 15, "unit": "km/h"}
